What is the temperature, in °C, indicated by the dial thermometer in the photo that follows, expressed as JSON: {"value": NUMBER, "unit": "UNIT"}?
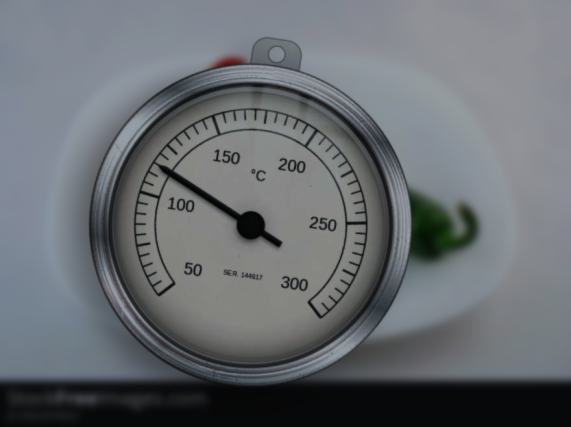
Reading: {"value": 115, "unit": "°C"}
